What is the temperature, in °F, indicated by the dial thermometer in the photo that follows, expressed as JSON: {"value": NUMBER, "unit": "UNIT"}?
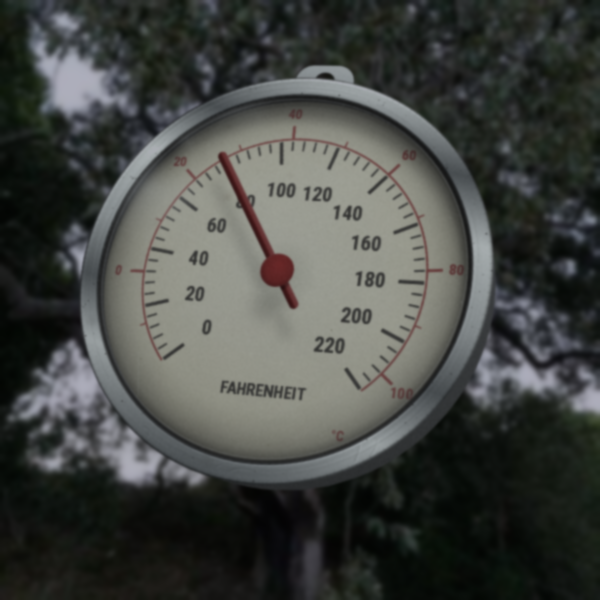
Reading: {"value": 80, "unit": "°F"}
